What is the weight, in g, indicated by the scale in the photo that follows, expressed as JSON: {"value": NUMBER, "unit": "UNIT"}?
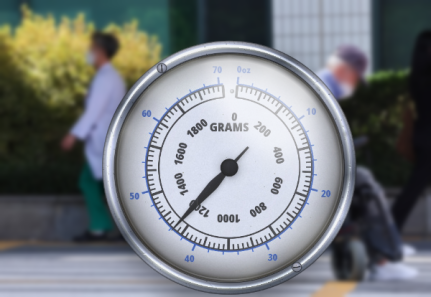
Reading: {"value": 1240, "unit": "g"}
